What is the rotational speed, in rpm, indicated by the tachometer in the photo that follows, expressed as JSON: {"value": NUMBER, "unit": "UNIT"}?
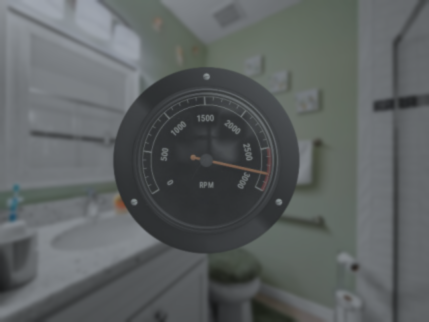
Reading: {"value": 2800, "unit": "rpm"}
